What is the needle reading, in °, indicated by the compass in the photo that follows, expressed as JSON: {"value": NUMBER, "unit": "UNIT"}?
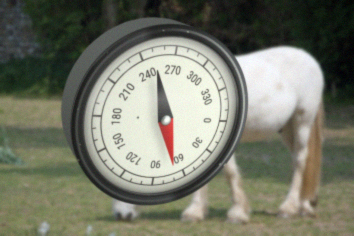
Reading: {"value": 70, "unit": "°"}
